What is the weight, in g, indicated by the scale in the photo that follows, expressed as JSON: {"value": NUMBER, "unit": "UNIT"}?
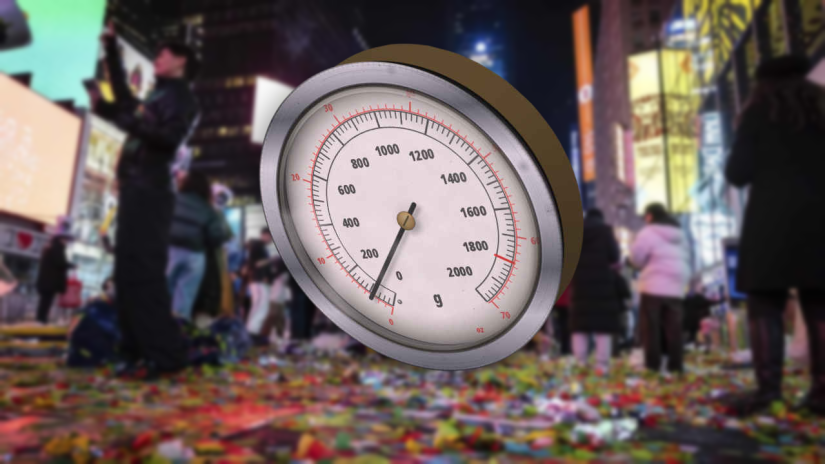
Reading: {"value": 80, "unit": "g"}
